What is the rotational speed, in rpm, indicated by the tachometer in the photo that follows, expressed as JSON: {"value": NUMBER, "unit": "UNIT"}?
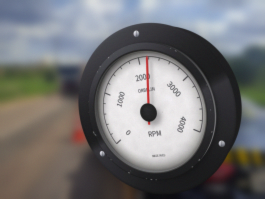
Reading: {"value": 2200, "unit": "rpm"}
